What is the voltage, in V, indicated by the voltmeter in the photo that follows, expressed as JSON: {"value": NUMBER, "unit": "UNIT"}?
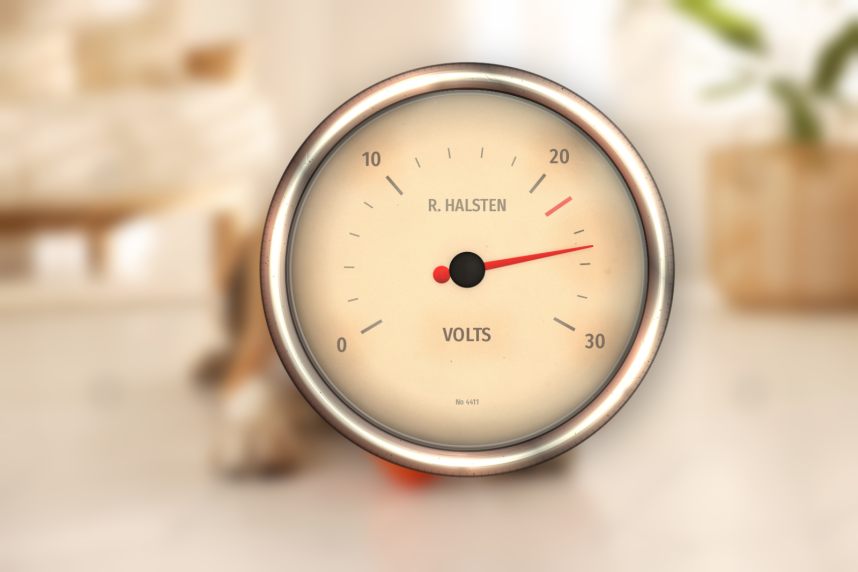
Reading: {"value": 25, "unit": "V"}
